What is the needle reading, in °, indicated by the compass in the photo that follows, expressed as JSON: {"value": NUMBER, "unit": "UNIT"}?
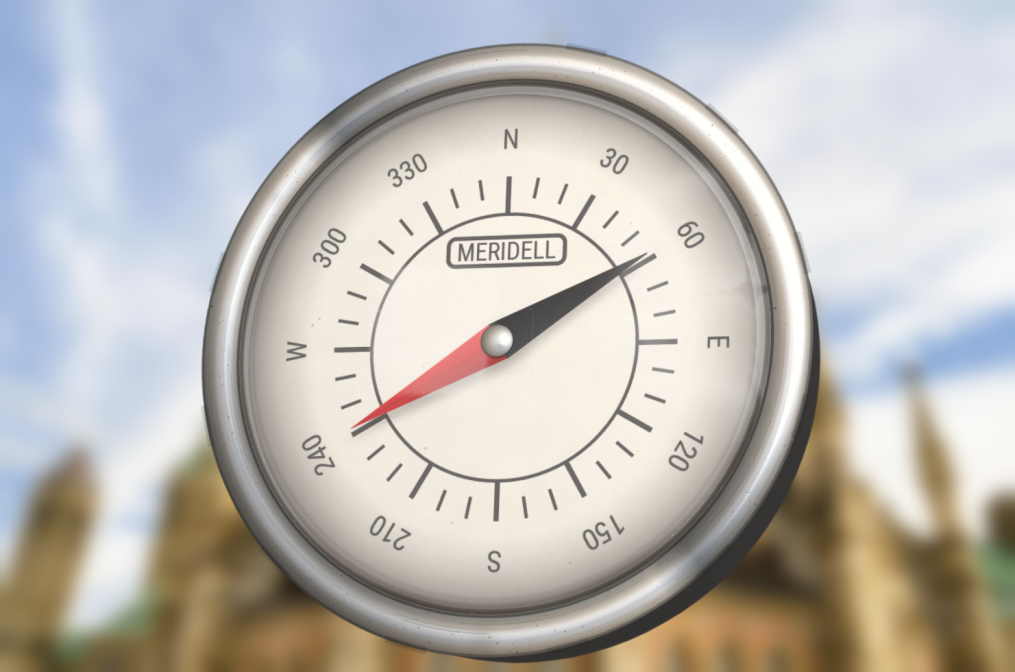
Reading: {"value": 240, "unit": "°"}
